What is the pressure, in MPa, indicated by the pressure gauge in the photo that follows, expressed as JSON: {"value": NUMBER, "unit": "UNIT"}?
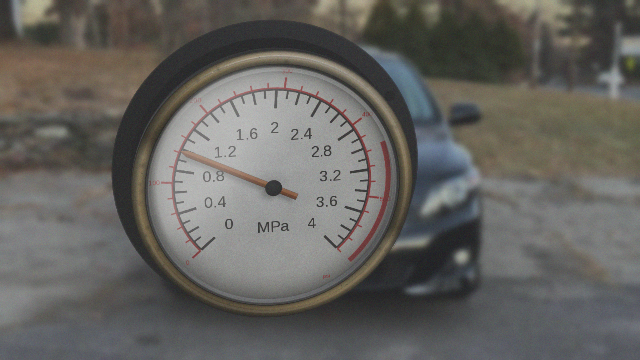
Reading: {"value": 1, "unit": "MPa"}
